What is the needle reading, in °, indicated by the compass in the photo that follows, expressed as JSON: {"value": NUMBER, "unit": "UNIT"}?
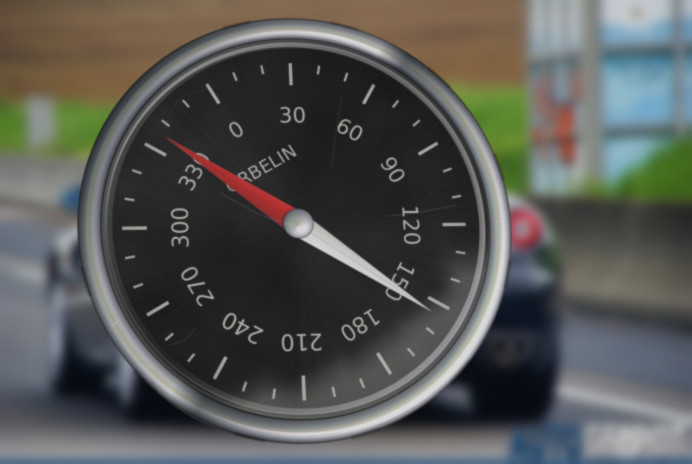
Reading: {"value": 335, "unit": "°"}
